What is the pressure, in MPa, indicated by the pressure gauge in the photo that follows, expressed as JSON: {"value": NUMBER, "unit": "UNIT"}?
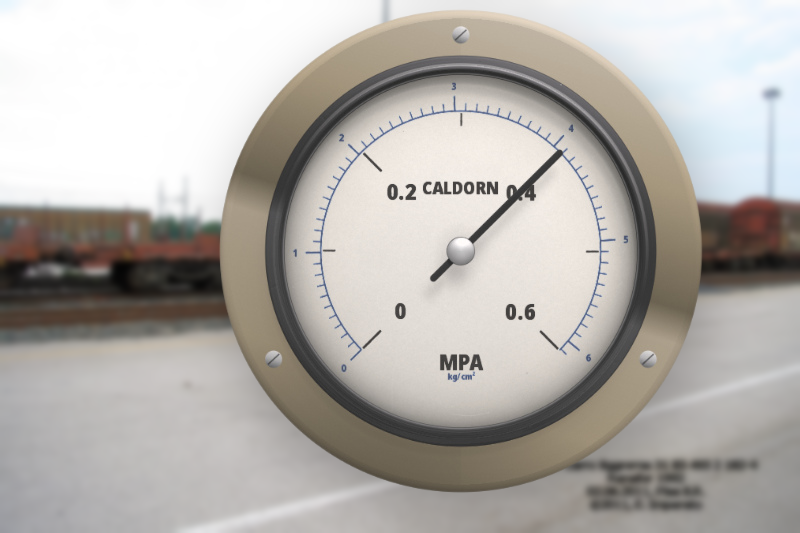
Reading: {"value": 0.4, "unit": "MPa"}
